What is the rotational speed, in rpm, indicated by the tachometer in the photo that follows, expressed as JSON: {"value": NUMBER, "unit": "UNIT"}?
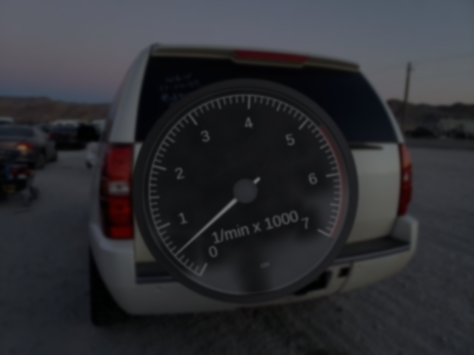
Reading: {"value": 500, "unit": "rpm"}
